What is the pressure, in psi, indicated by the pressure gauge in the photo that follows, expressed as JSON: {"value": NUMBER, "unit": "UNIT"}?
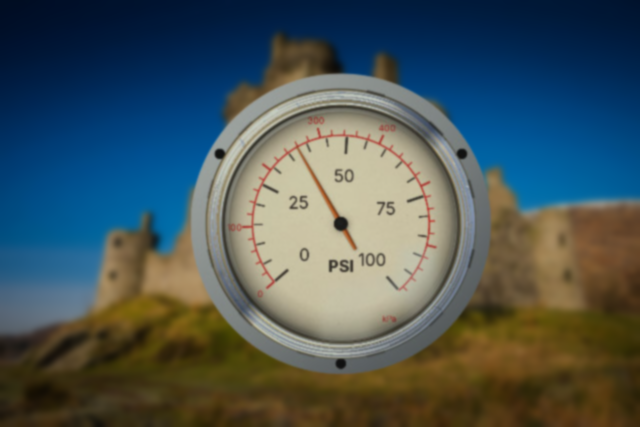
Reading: {"value": 37.5, "unit": "psi"}
